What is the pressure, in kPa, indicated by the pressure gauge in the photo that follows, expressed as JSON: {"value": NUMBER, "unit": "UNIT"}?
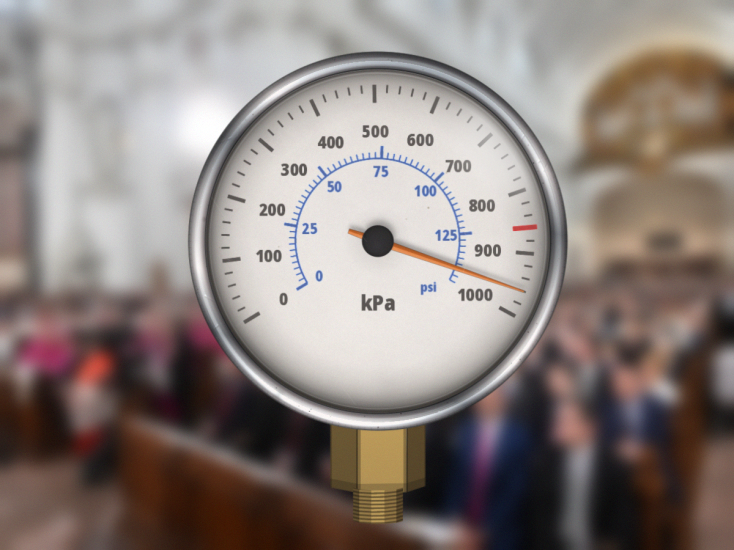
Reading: {"value": 960, "unit": "kPa"}
